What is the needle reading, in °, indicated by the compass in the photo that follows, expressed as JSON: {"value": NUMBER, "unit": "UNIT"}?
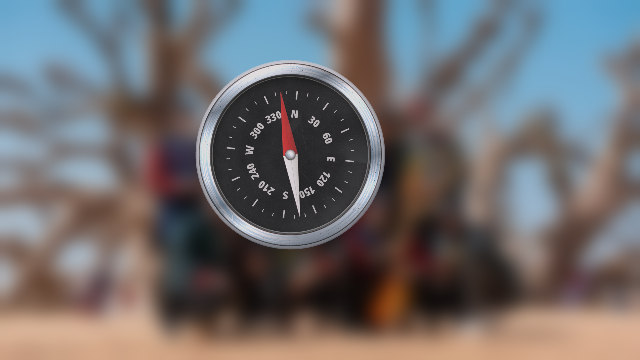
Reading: {"value": 345, "unit": "°"}
